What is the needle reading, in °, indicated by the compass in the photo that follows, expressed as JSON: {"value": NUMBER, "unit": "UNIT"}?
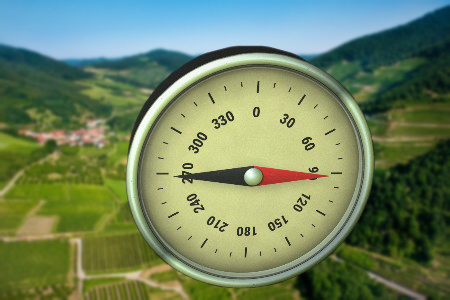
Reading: {"value": 90, "unit": "°"}
